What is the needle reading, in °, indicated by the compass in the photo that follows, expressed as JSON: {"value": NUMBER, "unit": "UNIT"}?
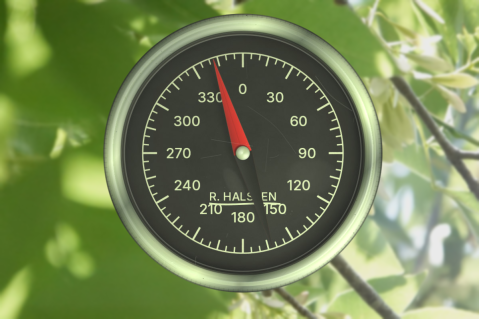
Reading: {"value": 342.5, "unit": "°"}
